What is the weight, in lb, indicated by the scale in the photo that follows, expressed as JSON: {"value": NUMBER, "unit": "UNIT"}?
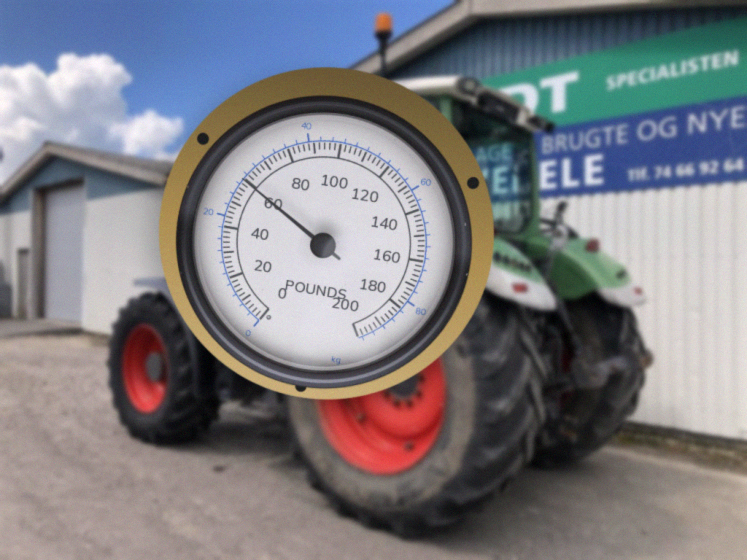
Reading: {"value": 60, "unit": "lb"}
